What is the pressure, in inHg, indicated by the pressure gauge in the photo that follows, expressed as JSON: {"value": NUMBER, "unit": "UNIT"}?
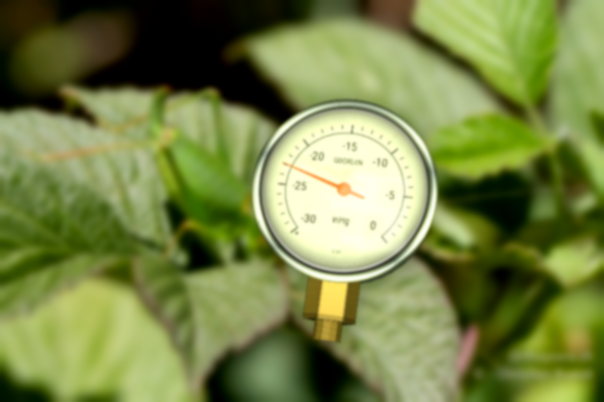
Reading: {"value": -23, "unit": "inHg"}
